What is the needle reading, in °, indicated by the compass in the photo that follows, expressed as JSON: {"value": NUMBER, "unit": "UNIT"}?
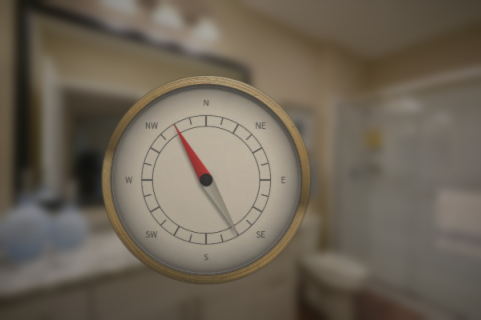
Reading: {"value": 330, "unit": "°"}
